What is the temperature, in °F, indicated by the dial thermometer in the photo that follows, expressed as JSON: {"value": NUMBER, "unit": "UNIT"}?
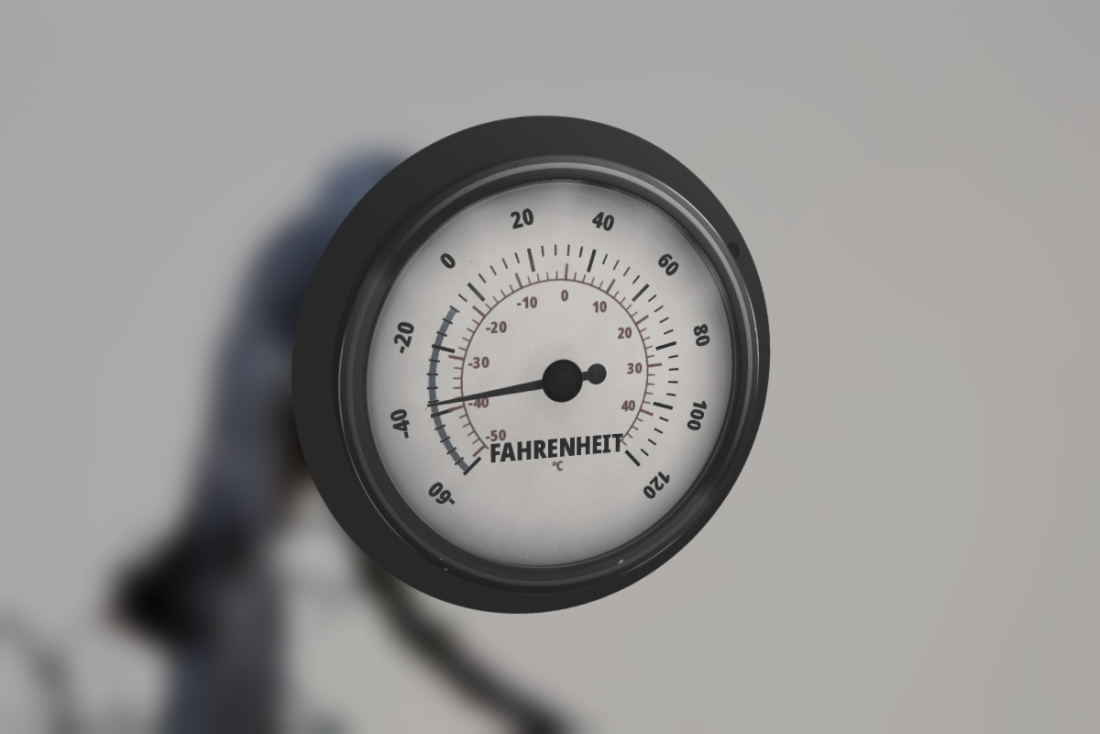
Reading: {"value": -36, "unit": "°F"}
